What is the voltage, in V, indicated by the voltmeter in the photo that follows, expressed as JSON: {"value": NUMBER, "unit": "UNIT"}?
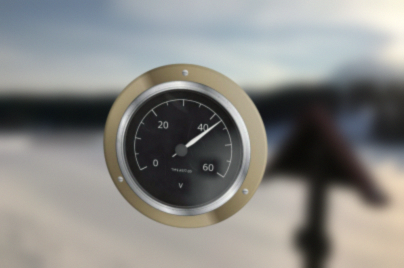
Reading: {"value": 42.5, "unit": "V"}
